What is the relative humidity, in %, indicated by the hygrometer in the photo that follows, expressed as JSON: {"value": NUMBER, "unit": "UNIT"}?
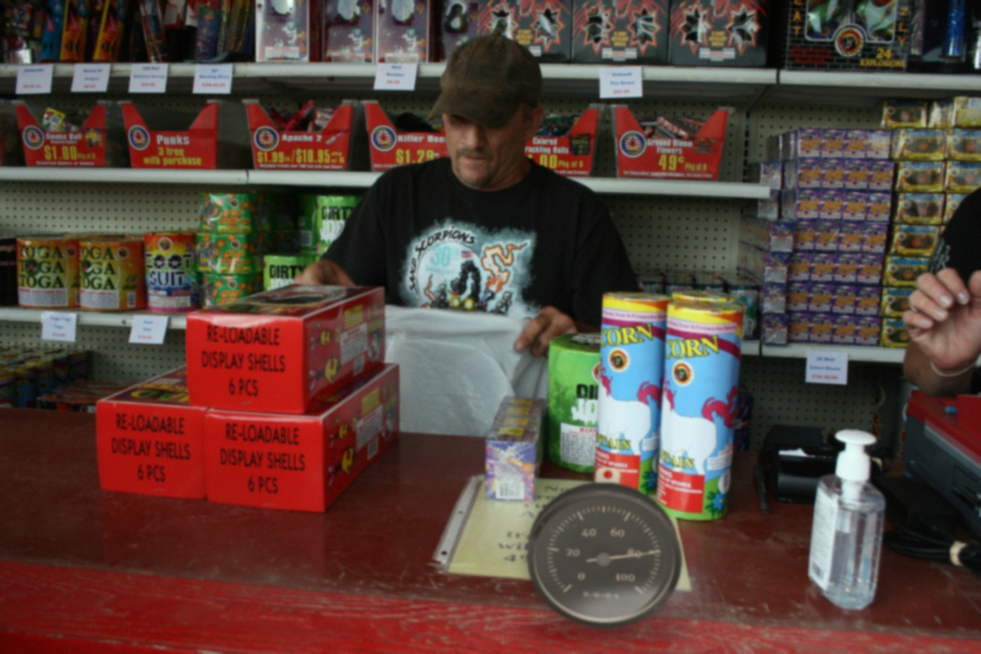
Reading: {"value": 80, "unit": "%"}
